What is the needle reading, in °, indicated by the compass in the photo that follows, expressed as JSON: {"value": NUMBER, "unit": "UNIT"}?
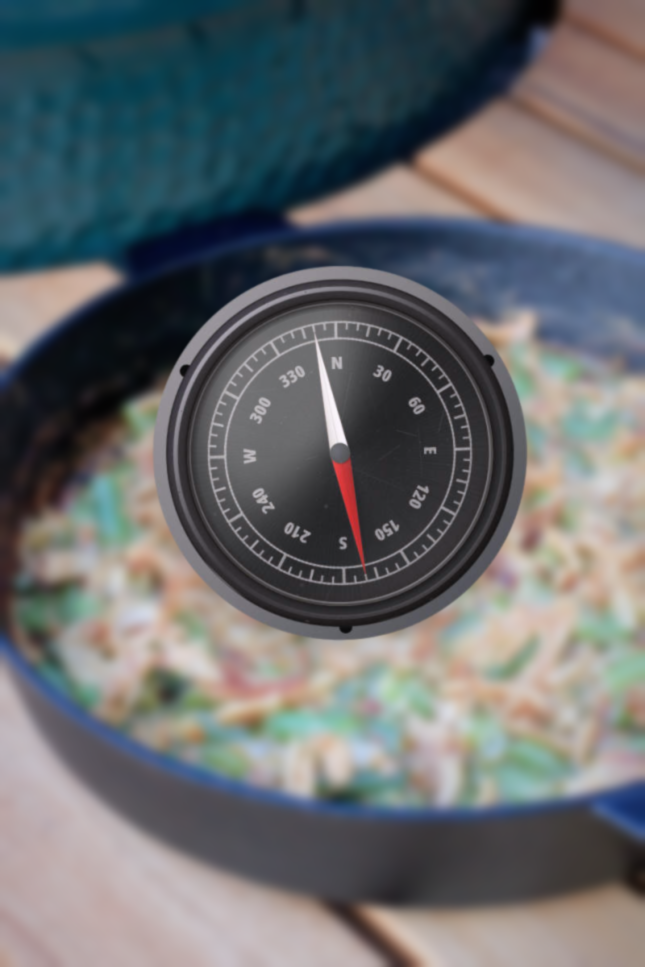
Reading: {"value": 170, "unit": "°"}
